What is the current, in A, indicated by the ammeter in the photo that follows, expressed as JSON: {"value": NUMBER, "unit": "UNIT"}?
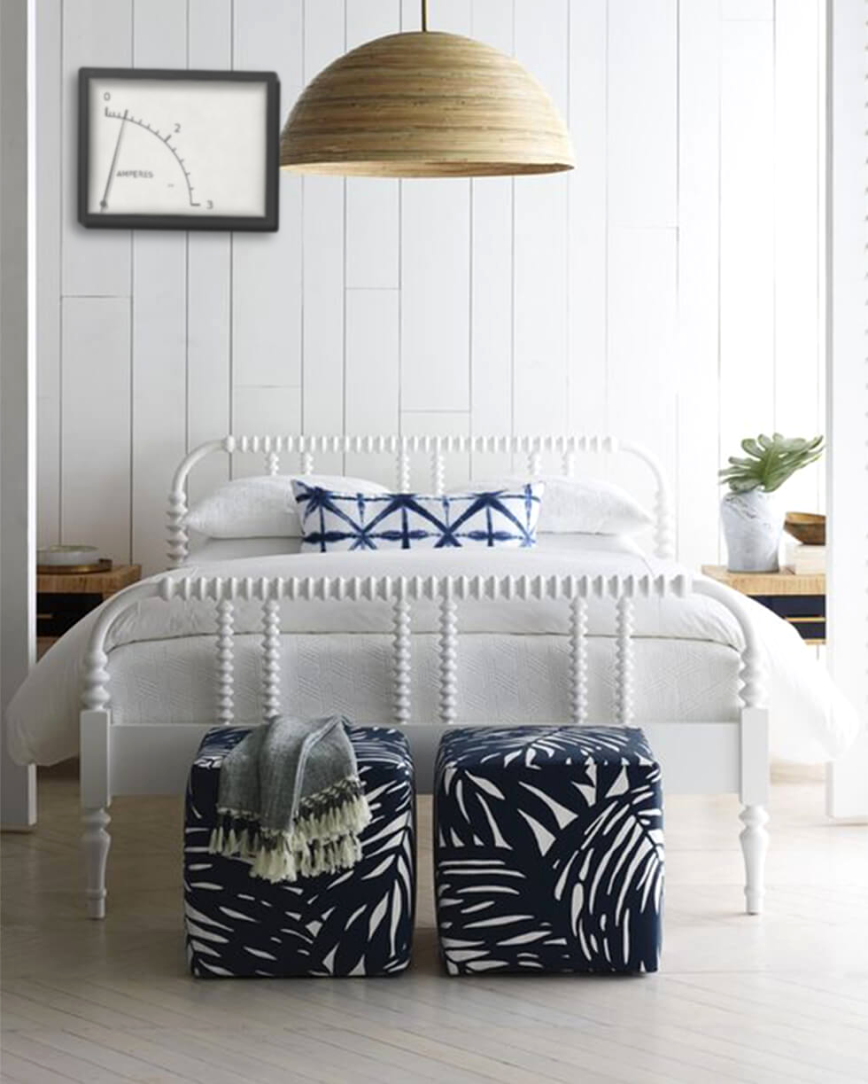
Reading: {"value": 1, "unit": "A"}
